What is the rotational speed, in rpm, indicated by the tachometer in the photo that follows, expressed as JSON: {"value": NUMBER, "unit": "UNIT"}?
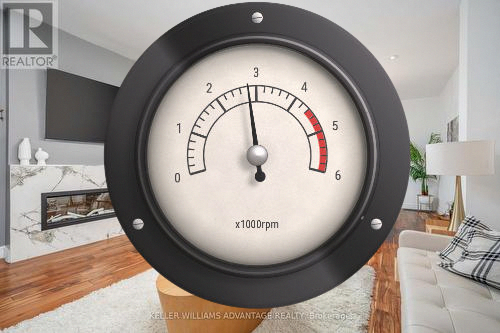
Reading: {"value": 2800, "unit": "rpm"}
